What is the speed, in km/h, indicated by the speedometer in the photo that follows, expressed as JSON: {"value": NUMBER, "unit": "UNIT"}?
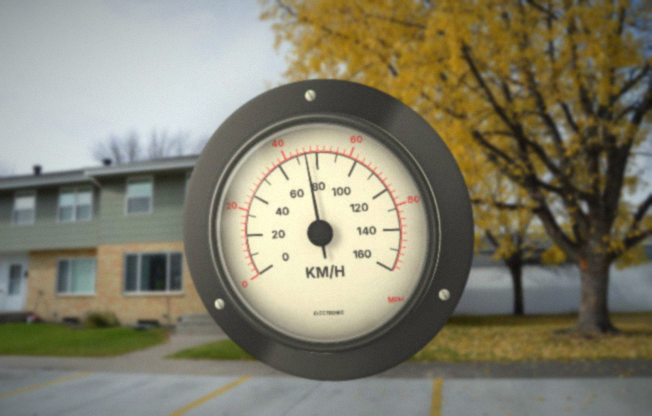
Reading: {"value": 75, "unit": "km/h"}
